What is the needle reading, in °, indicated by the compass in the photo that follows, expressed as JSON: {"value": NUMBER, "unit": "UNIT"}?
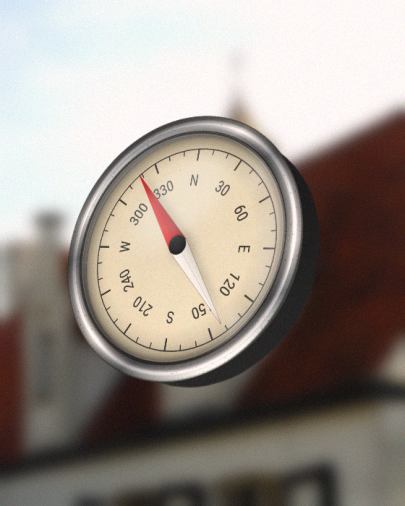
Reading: {"value": 320, "unit": "°"}
